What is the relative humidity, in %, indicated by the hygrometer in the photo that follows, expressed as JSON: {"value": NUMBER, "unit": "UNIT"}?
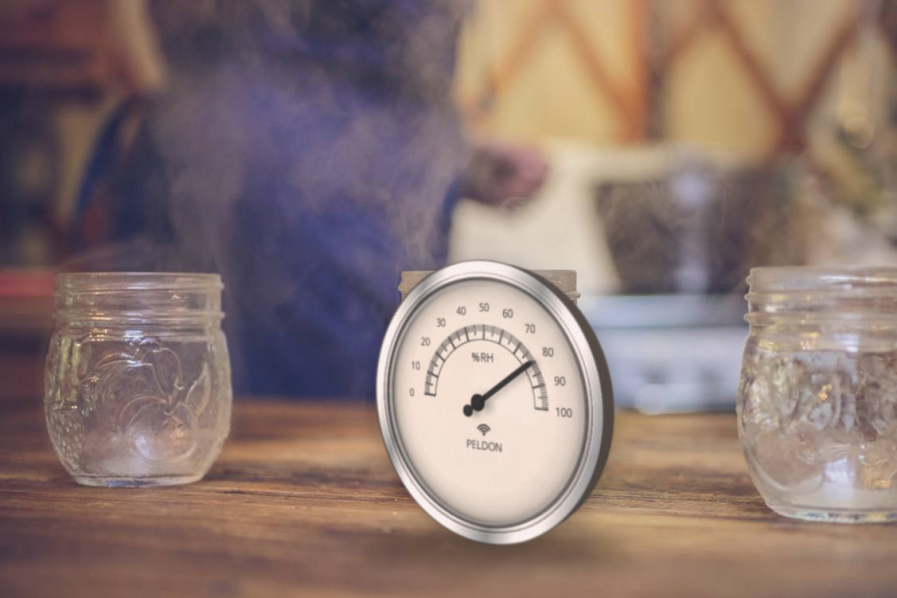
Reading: {"value": 80, "unit": "%"}
